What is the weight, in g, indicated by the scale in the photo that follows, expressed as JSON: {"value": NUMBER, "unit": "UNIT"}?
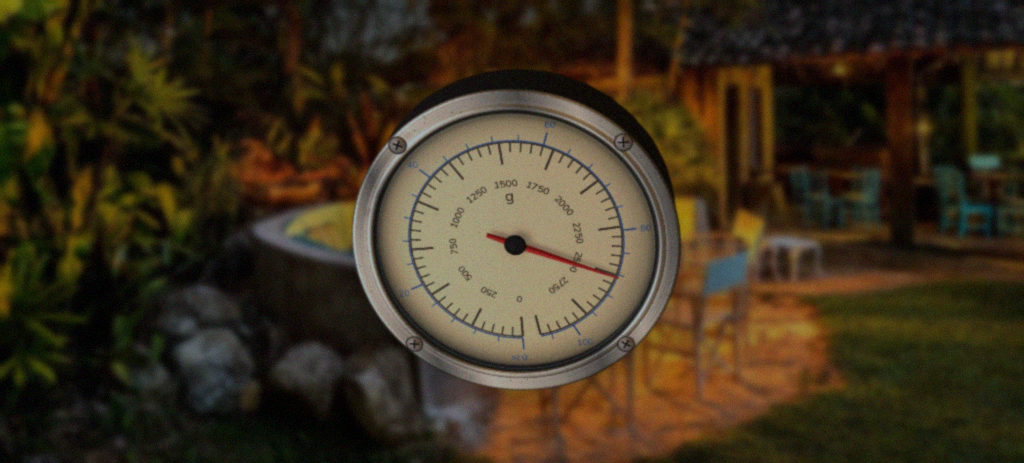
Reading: {"value": 2500, "unit": "g"}
